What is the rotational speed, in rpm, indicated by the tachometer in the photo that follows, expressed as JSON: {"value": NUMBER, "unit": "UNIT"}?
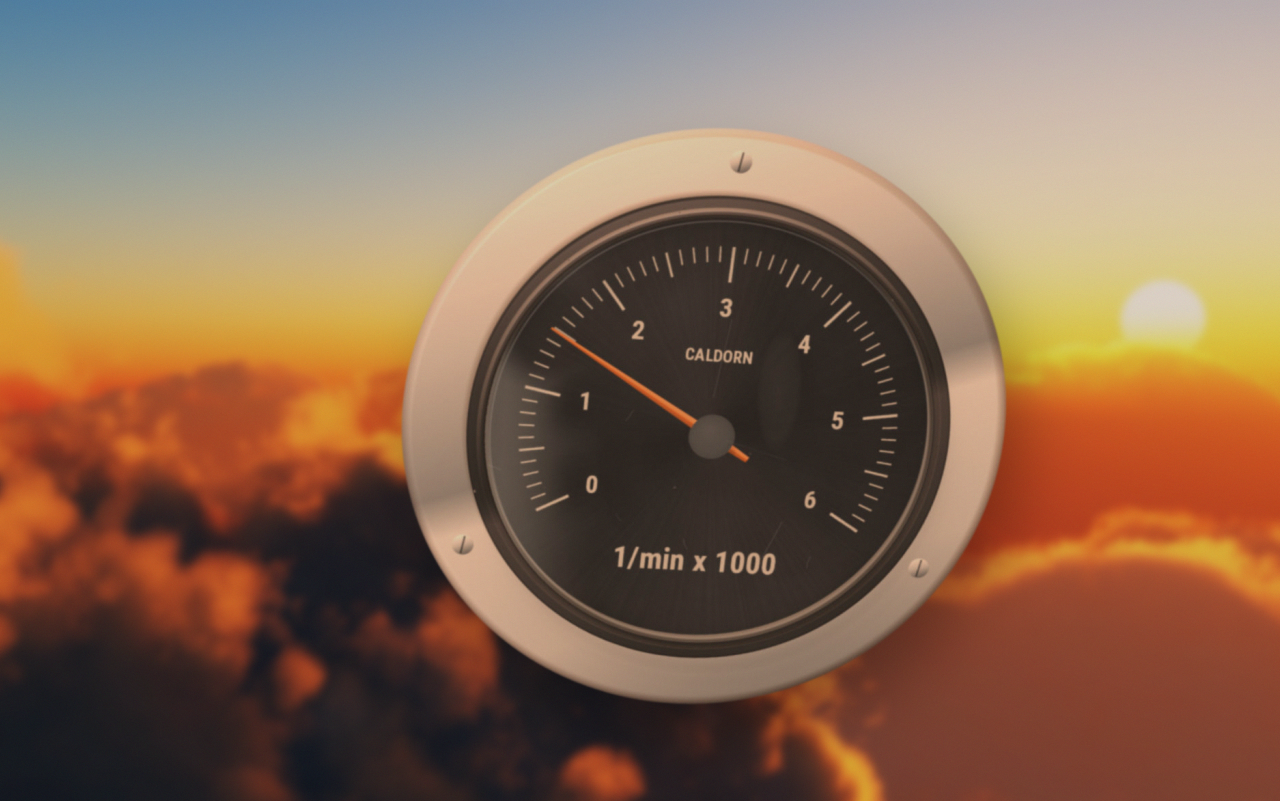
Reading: {"value": 1500, "unit": "rpm"}
